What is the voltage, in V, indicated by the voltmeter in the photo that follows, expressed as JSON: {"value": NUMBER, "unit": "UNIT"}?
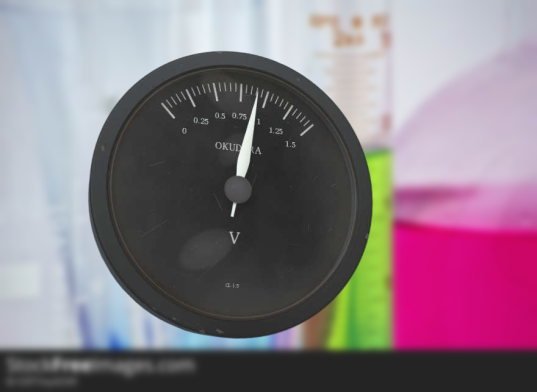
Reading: {"value": 0.9, "unit": "V"}
